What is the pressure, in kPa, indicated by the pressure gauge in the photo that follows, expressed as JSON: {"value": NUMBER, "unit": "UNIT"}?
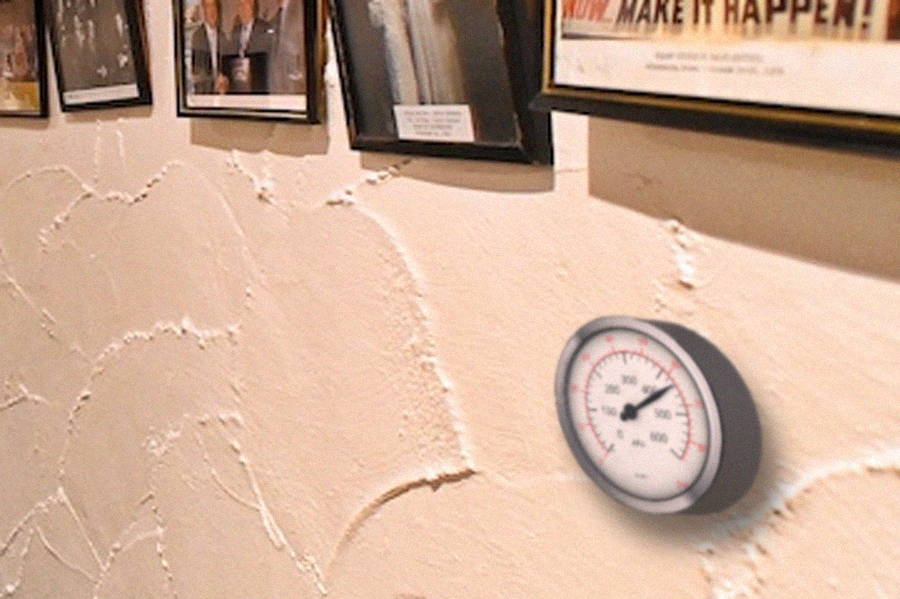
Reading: {"value": 440, "unit": "kPa"}
